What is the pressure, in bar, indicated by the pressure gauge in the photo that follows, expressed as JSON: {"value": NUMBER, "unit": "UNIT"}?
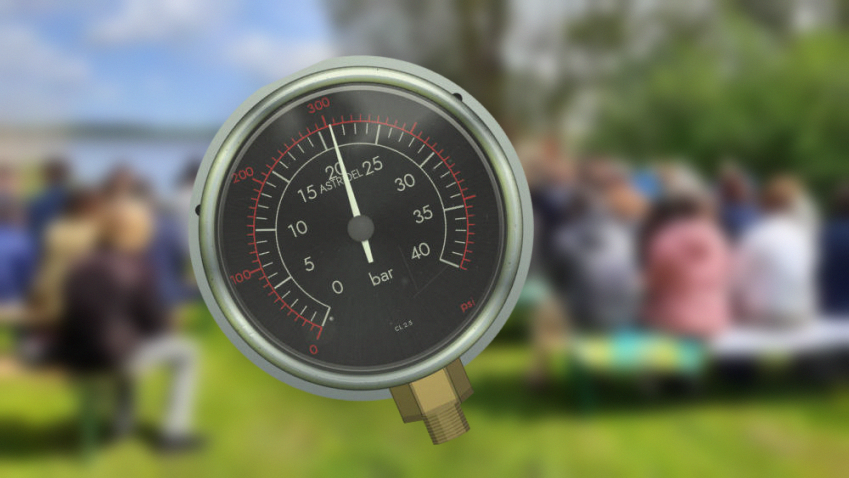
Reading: {"value": 21, "unit": "bar"}
